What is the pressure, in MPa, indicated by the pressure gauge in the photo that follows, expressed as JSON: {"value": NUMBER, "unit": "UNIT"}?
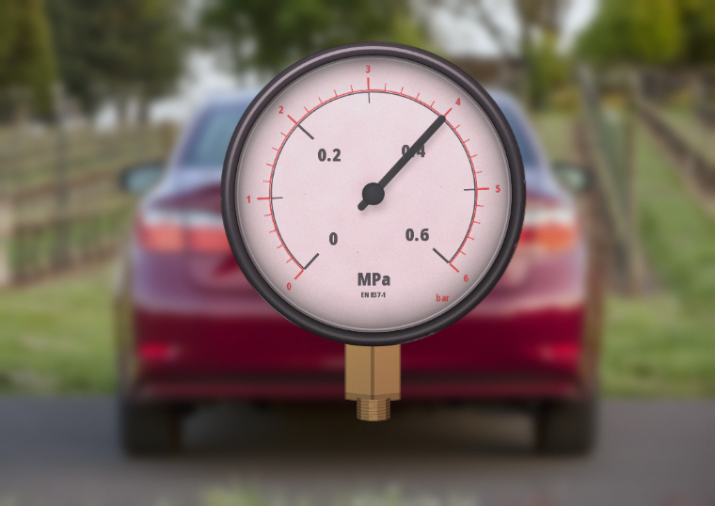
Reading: {"value": 0.4, "unit": "MPa"}
